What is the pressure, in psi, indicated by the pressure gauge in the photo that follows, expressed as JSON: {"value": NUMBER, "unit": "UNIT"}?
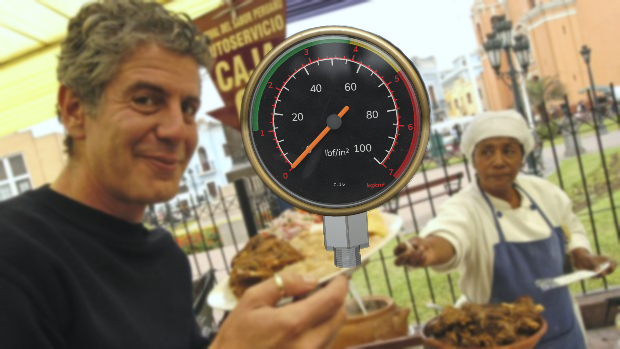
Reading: {"value": 0, "unit": "psi"}
